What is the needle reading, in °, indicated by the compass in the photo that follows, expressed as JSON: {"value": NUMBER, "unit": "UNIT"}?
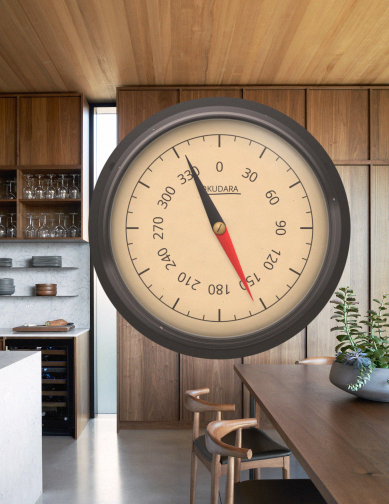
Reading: {"value": 155, "unit": "°"}
